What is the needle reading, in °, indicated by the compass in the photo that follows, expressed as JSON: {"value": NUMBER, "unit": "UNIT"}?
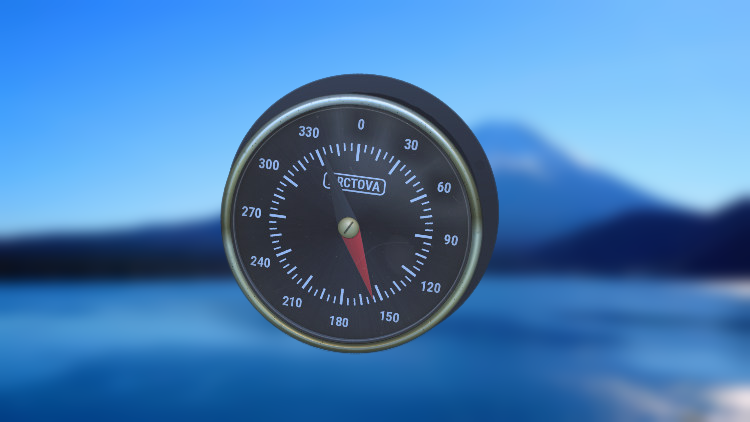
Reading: {"value": 155, "unit": "°"}
